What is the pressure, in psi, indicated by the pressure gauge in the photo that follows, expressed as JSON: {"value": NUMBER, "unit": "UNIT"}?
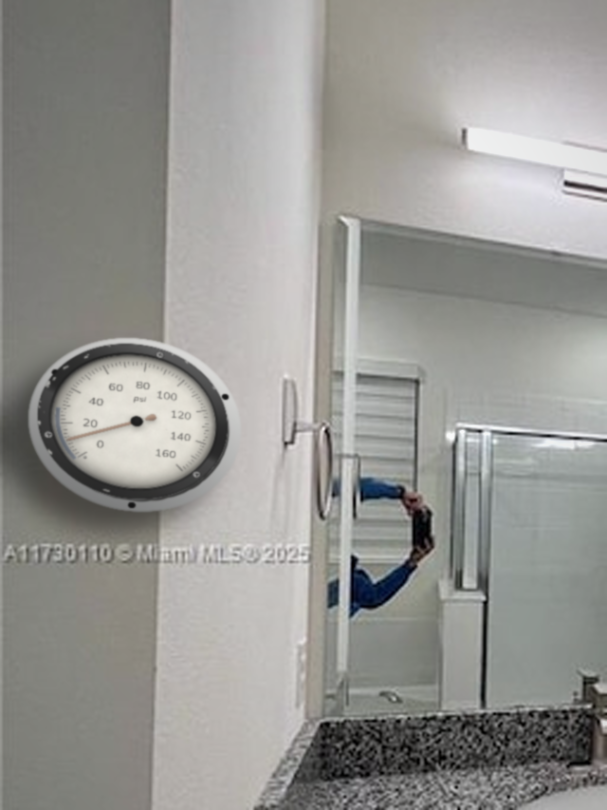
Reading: {"value": 10, "unit": "psi"}
